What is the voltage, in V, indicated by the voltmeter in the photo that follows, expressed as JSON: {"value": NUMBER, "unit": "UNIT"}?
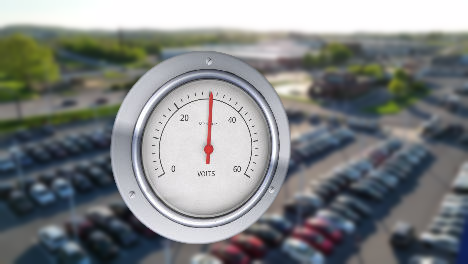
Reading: {"value": 30, "unit": "V"}
